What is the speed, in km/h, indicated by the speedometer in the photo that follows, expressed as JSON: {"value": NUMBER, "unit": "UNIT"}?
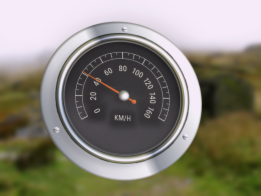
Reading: {"value": 40, "unit": "km/h"}
